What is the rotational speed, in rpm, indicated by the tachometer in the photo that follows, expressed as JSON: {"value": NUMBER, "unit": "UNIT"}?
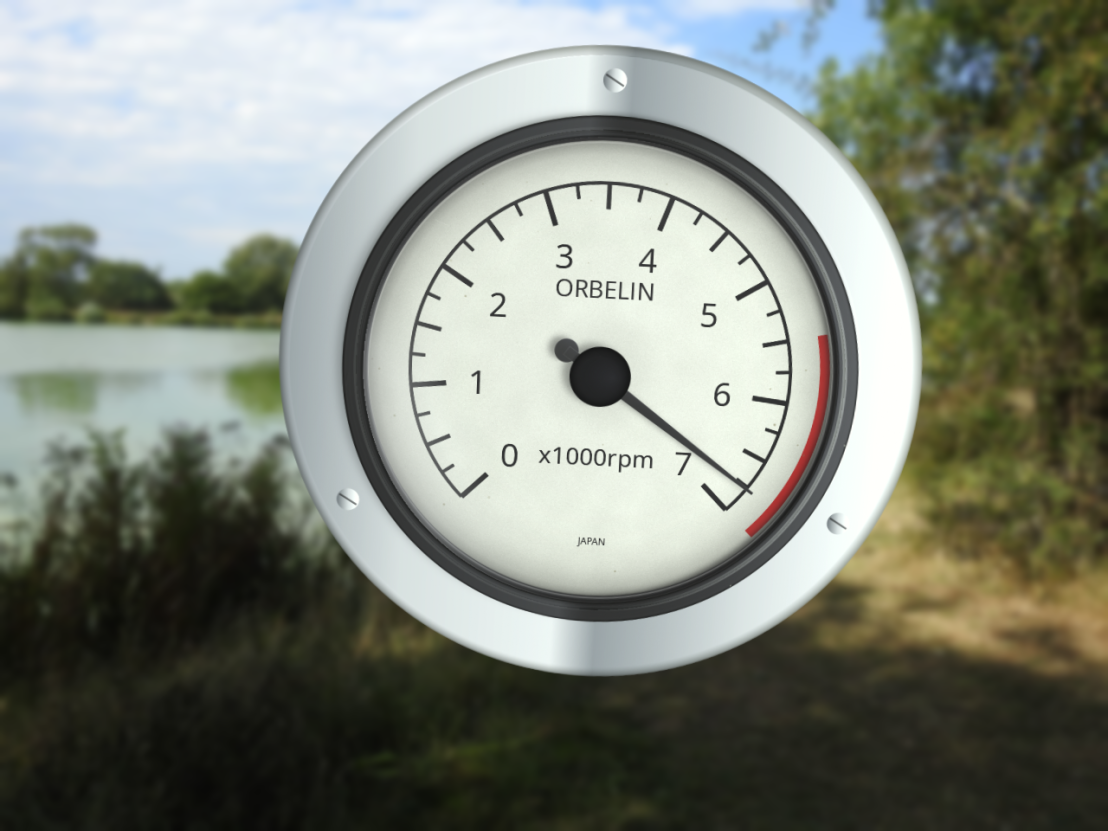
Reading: {"value": 6750, "unit": "rpm"}
